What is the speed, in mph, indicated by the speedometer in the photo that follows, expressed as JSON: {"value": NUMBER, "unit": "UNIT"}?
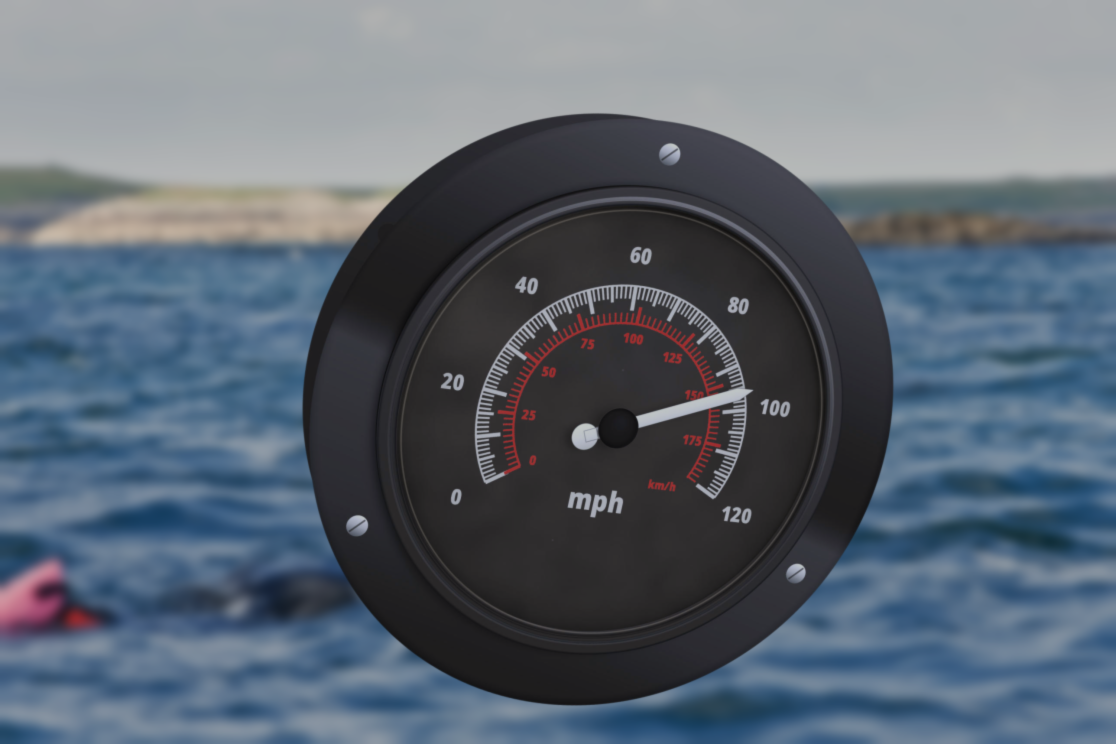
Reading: {"value": 95, "unit": "mph"}
